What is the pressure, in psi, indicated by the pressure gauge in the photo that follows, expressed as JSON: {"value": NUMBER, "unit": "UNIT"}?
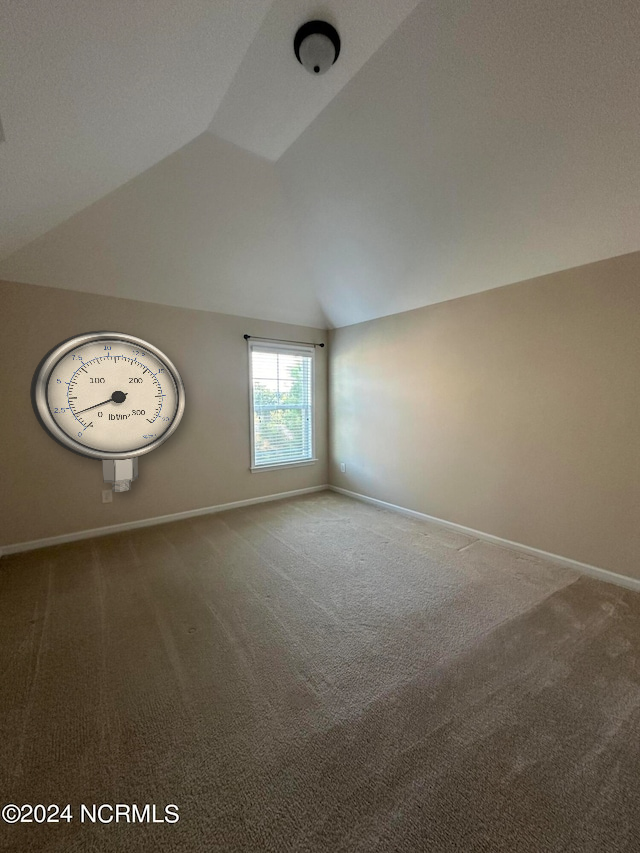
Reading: {"value": 25, "unit": "psi"}
